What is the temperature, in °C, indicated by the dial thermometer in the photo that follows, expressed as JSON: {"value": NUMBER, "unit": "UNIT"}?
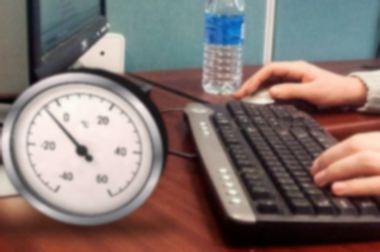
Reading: {"value": -4, "unit": "°C"}
